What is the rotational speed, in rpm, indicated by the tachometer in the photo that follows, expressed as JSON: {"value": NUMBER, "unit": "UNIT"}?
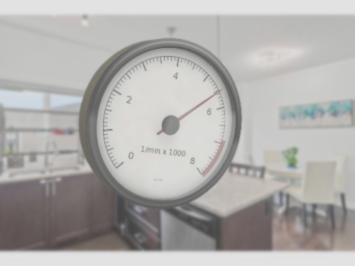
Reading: {"value": 5500, "unit": "rpm"}
